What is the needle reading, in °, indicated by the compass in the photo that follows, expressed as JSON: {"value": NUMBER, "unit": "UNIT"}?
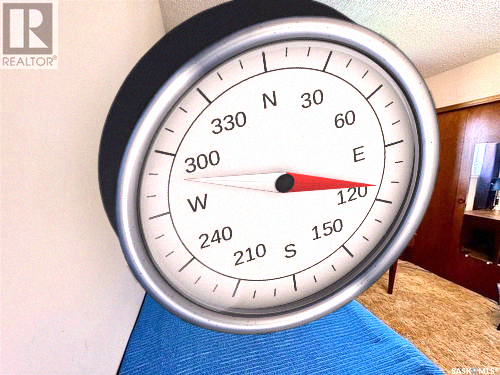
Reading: {"value": 110, "unit": "°"}
